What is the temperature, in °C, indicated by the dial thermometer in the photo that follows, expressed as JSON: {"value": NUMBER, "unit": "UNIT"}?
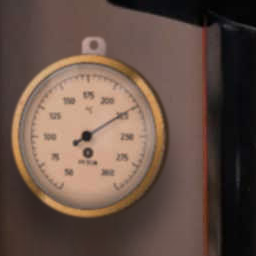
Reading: {"value": 225, "unit": "°C"}
